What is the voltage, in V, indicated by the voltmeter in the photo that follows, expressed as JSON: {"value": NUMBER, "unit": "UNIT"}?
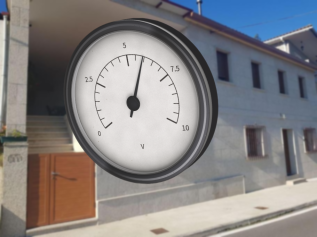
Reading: {"value": 6, "unit": "V"}
